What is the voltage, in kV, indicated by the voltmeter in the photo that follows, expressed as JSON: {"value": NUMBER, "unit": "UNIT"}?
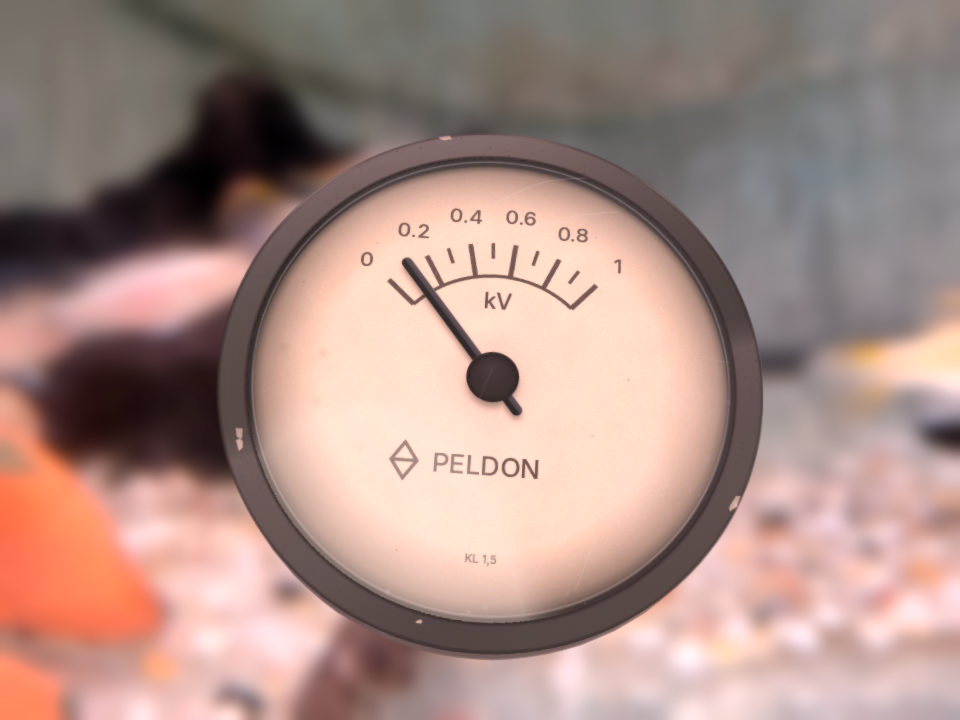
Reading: {"value": 0.1, "unit": "kV"}
